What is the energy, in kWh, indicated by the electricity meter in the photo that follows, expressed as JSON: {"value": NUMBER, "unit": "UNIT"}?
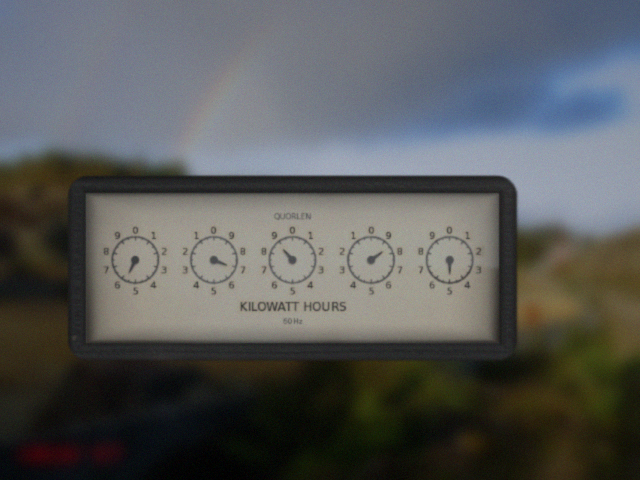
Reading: {"value": 56885, "unit": "kWh"}
